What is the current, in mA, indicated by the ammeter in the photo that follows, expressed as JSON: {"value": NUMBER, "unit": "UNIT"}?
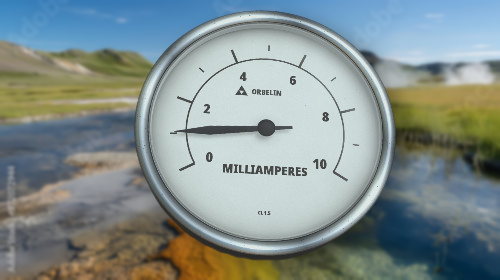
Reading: {"value": 1, "unit": "mA"}
